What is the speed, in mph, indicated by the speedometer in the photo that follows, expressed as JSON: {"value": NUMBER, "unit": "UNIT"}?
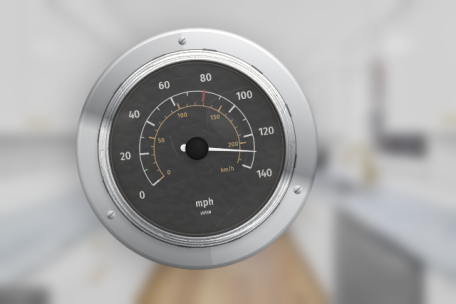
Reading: {"value": 130, "unit": "mph"}
